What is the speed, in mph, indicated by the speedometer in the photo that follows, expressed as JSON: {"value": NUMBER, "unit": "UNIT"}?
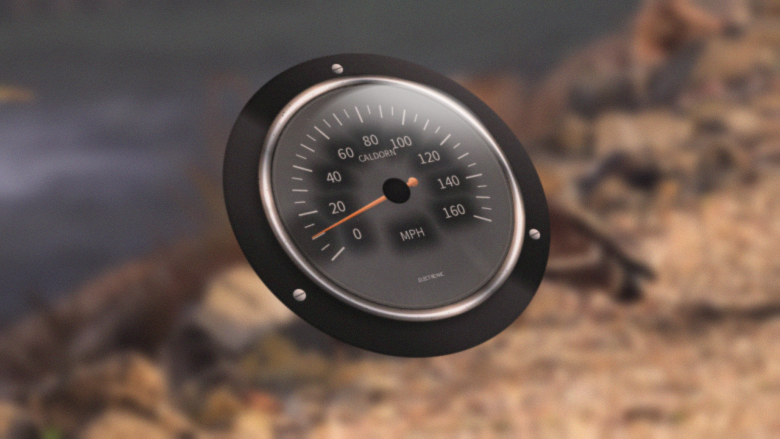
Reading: {"value": 10, "unit": "mph"}
